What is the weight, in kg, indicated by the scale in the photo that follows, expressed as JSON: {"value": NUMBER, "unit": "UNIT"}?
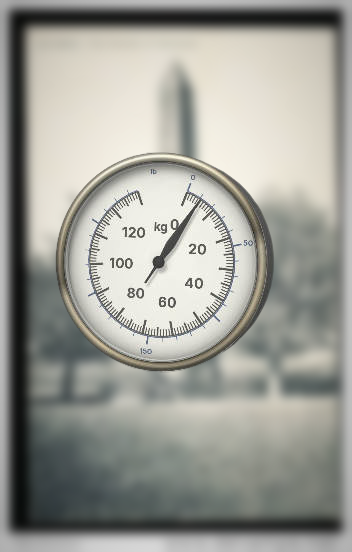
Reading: {"value": 5, "unit": "kg"}
